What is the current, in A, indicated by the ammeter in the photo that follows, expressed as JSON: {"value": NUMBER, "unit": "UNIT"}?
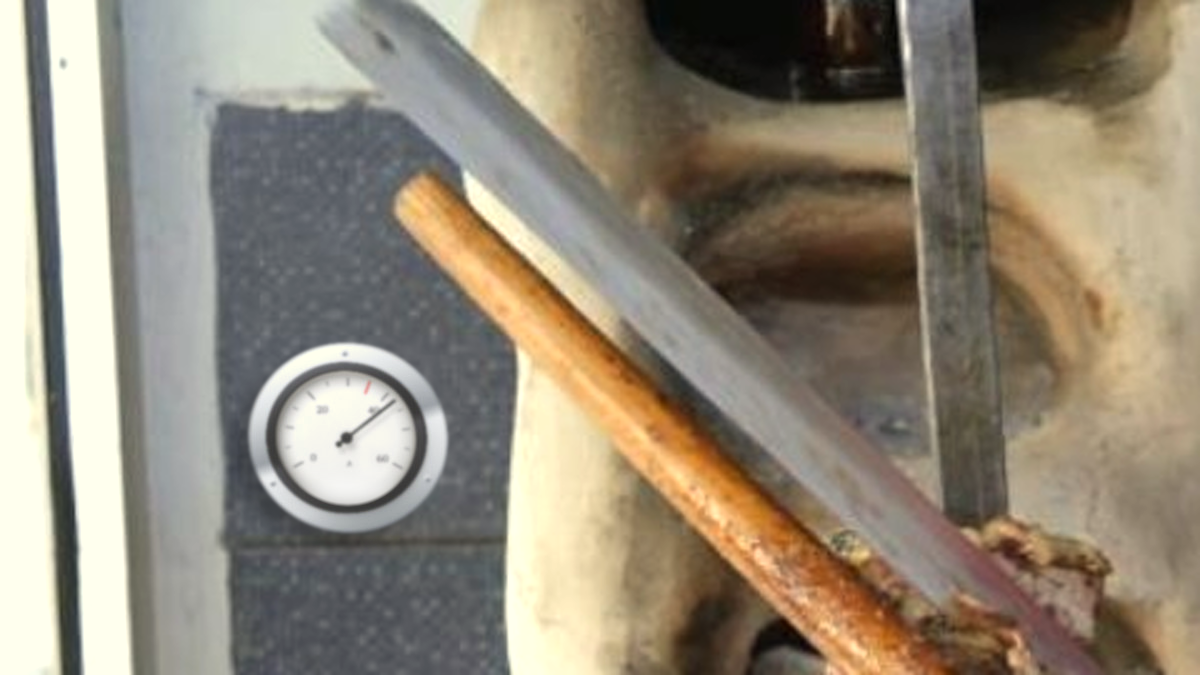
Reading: {"value": 42.5, "unit": "A"}
